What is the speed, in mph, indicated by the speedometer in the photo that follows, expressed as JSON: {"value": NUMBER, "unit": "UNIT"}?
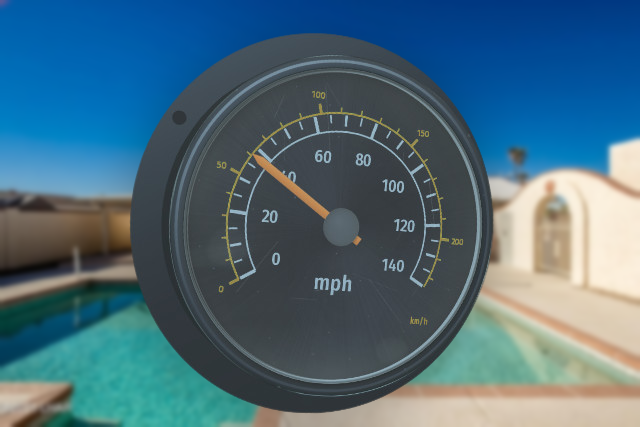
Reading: {"value": 37.5, "unit": "mph"}
